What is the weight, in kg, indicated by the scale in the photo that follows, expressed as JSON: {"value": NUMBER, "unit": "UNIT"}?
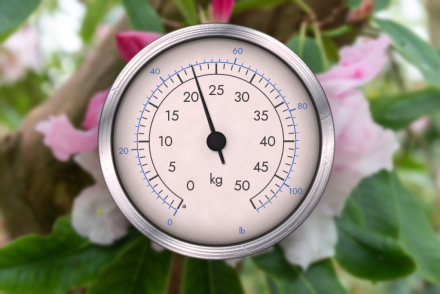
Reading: {"value": 22, "unit": "kg"}
